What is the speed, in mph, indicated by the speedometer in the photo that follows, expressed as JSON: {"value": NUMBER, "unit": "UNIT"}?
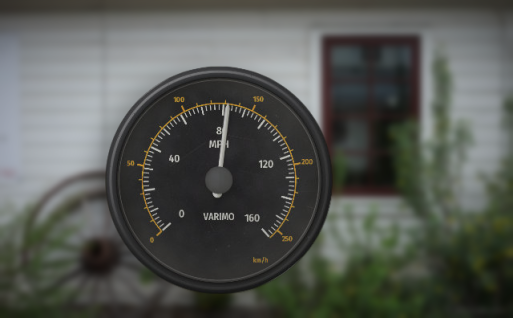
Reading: {"value": 82, "unit": "mph"}
